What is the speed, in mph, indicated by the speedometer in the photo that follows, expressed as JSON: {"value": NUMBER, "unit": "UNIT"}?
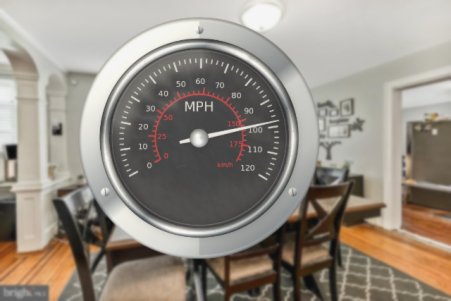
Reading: {"value": 98, "unit": "mph"}
